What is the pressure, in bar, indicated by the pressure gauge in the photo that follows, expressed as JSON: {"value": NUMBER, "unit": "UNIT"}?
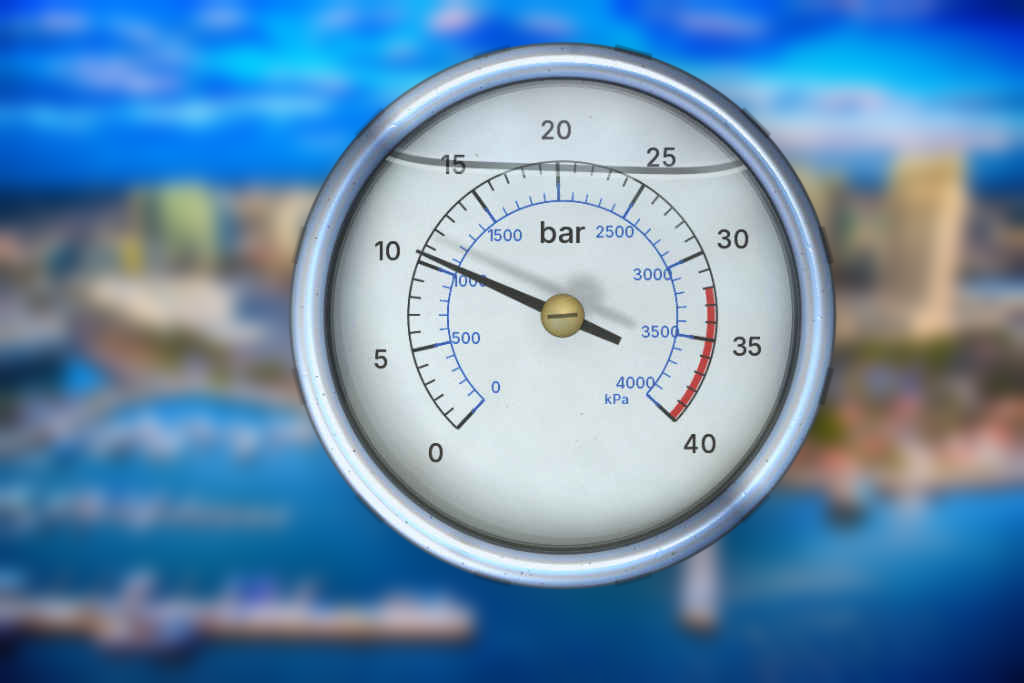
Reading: {"value": 10.5, "unit": "bar"}
